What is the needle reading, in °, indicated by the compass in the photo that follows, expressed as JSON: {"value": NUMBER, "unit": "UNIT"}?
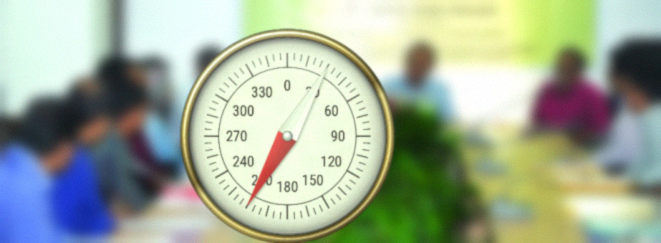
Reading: {"value": 210, "unit": "°"}
